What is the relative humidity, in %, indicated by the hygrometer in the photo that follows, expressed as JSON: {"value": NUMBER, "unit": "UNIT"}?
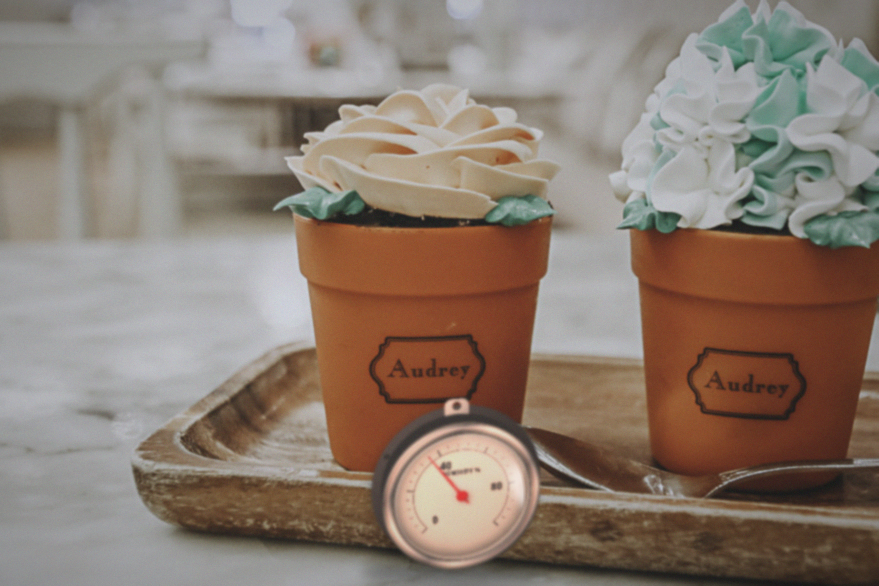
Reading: {"value": 36, "unit": "%"}
